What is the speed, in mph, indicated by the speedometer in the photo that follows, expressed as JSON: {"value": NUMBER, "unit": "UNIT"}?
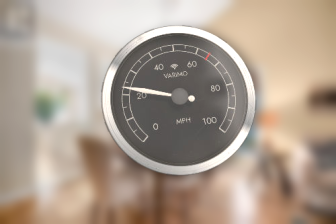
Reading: {"value": 22.5, "unit": "mph"}
